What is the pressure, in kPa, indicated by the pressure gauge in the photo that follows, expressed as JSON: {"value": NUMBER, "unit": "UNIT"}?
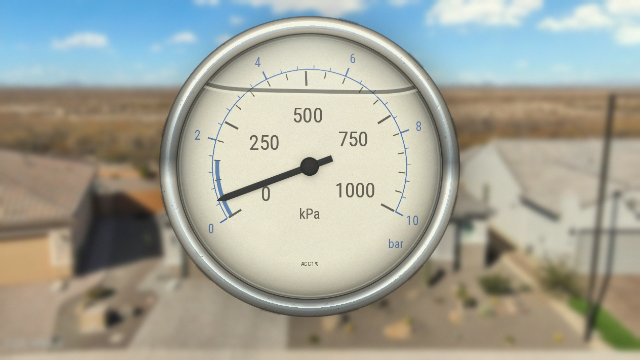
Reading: {"value": 50, "unit": "kPa"}
